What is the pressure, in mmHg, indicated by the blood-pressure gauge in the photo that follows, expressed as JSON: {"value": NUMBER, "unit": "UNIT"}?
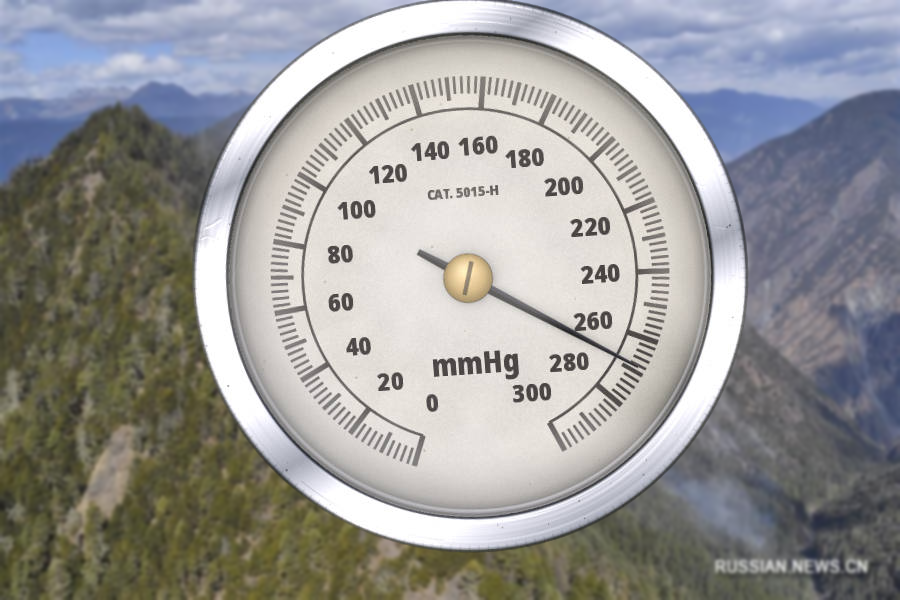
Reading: {"value": 268, "unit": "mmHg"}
